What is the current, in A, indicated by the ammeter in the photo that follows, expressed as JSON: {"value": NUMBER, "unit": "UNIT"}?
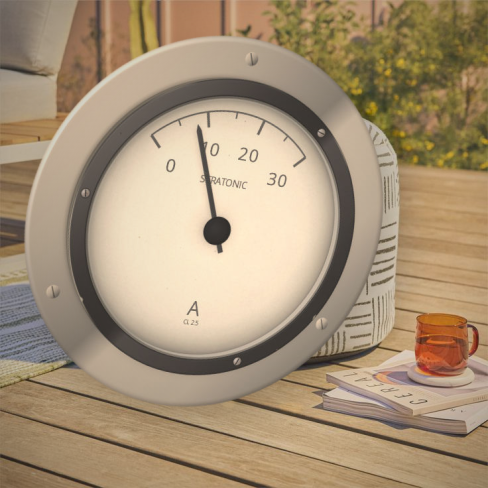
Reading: {"value": 7.5, "unit": "A"}
